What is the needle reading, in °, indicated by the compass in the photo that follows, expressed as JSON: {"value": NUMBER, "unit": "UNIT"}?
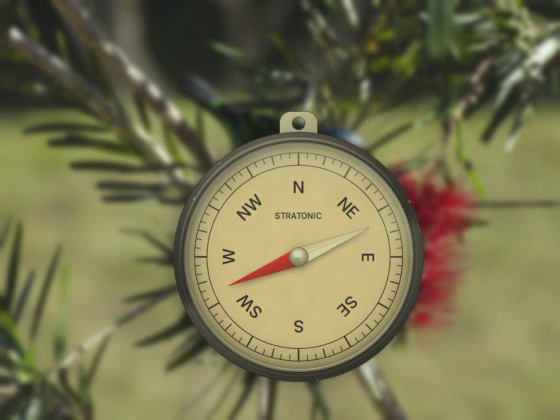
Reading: {"value": 247.5, "unit": "°"}
